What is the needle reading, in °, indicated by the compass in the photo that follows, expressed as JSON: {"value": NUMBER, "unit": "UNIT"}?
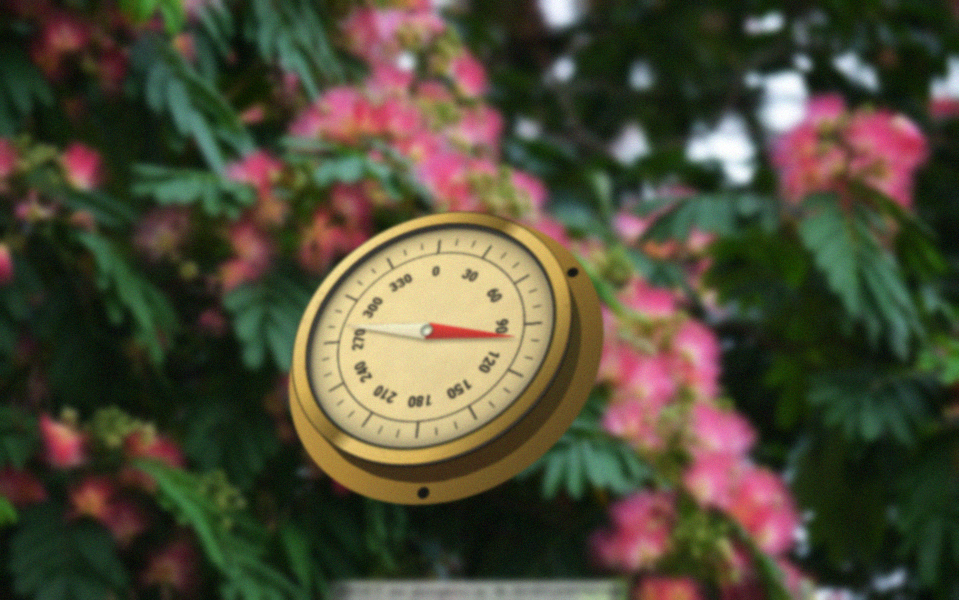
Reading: {"value": 100, "unit": "°"}
